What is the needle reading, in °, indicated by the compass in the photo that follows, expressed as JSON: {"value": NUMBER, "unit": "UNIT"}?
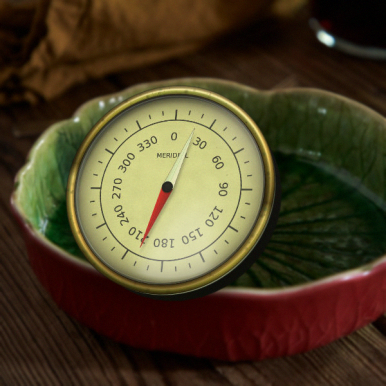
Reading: {"value": 200, "unit": "°"}
